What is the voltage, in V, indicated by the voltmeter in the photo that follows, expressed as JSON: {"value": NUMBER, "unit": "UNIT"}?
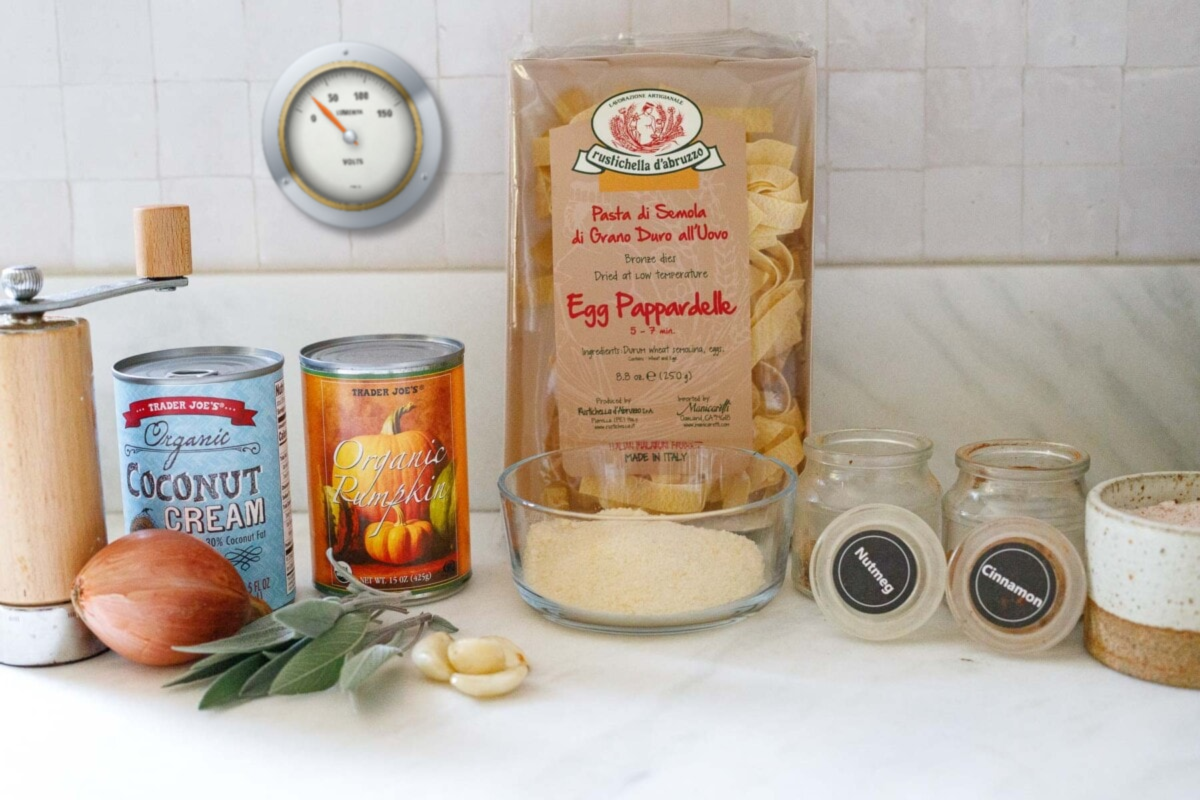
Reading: {"value": 25, "unit": "V"}
